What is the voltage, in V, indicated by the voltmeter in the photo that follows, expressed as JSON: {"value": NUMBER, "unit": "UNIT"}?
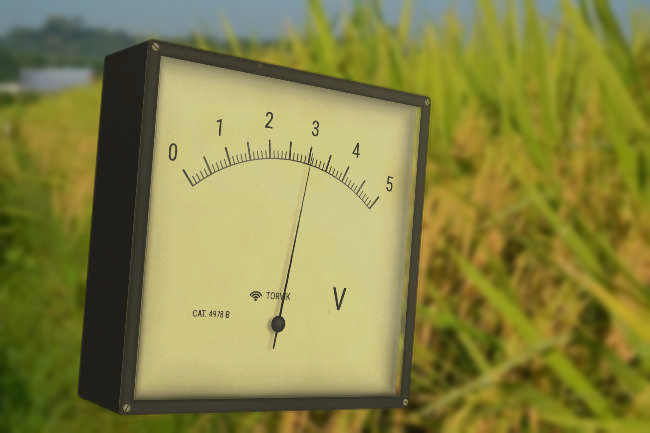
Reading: {"value": 3, "unit": "V"}
